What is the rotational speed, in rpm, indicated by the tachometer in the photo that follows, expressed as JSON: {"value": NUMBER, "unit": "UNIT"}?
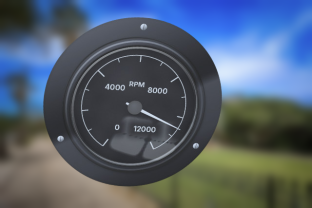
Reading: {"value": 10500, "unit": "rpm"}
